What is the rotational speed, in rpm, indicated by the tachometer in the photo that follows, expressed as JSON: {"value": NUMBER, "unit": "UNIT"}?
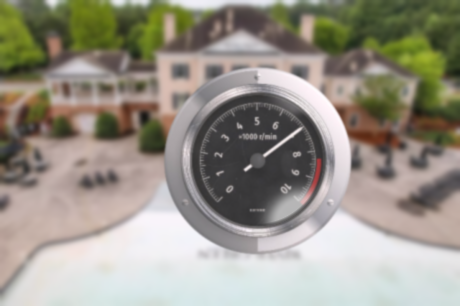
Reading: {"value": 7000, "unit": "rpm"}
